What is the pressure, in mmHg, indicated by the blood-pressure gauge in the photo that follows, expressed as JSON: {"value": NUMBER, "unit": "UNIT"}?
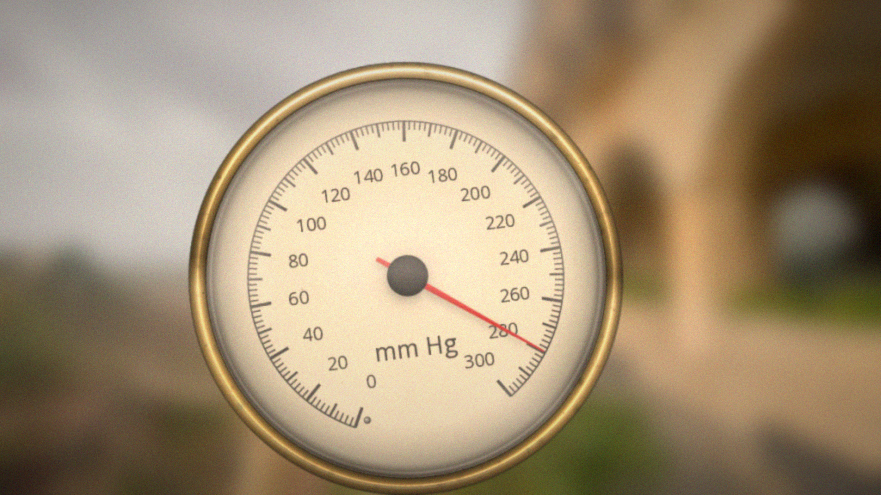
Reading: {"value": 280, "unit": "mmHg"}
